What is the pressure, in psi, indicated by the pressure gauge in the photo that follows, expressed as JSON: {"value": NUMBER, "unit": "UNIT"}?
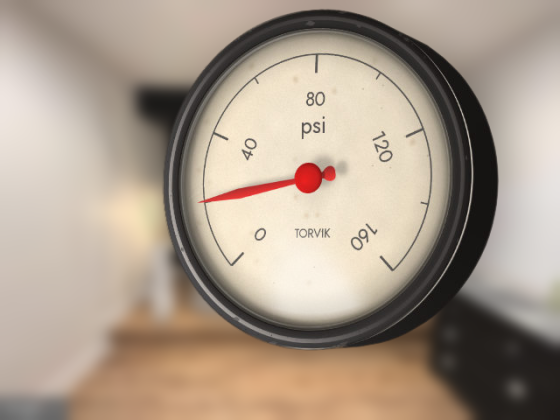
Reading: {"value": 20, "unit": "psi"}
